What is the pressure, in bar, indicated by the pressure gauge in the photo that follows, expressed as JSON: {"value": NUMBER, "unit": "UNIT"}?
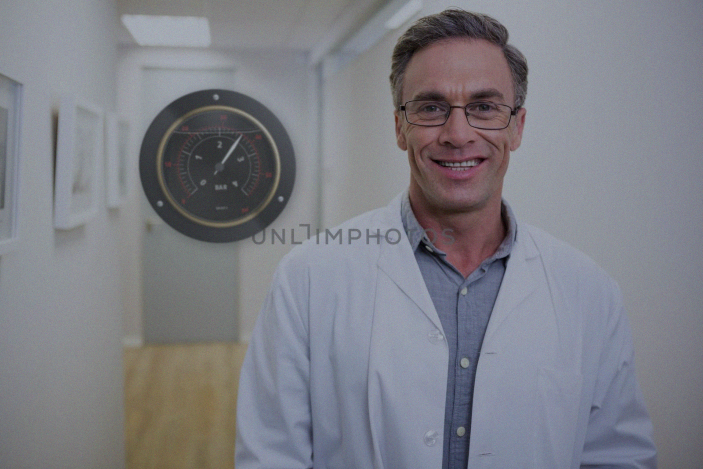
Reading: {"value": 2.5, "unit": "bar"}
